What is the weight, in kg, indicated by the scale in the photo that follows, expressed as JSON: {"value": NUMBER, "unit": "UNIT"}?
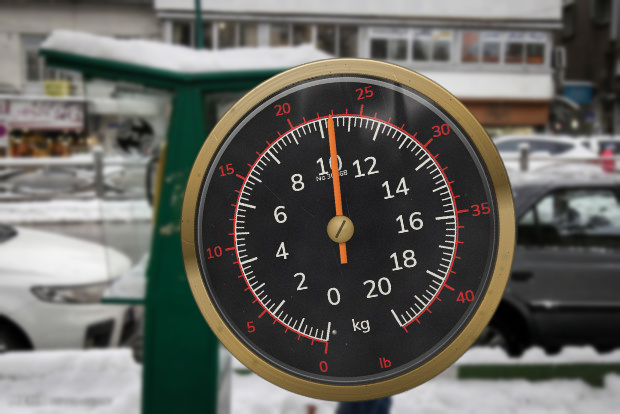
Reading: {"value": 10.4, "unit": "kg"}
